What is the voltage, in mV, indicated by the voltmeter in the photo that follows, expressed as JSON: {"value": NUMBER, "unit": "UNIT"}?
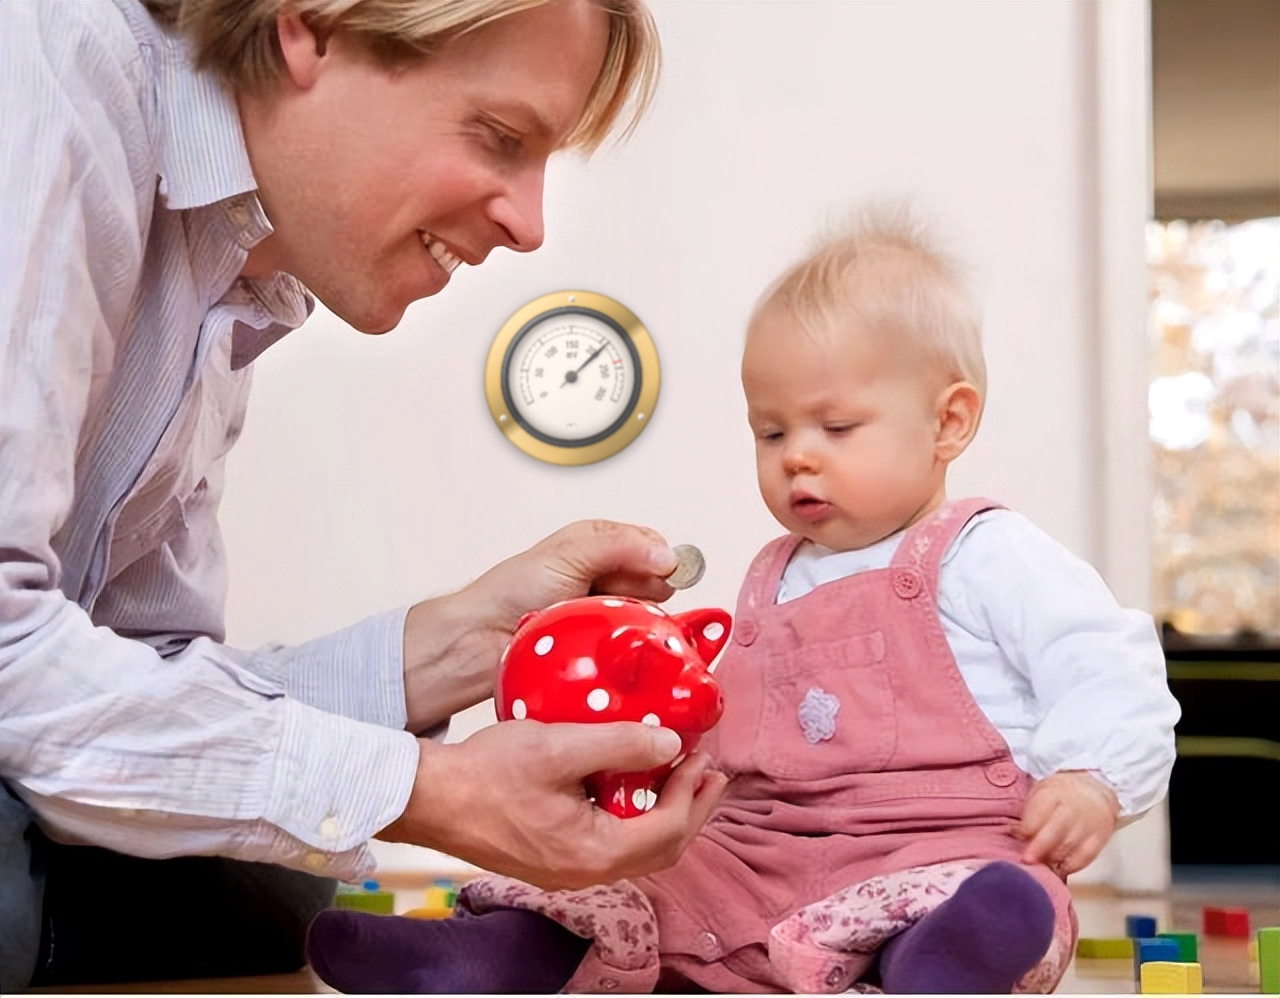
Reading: {"value": 210, "unit": "mV"}
